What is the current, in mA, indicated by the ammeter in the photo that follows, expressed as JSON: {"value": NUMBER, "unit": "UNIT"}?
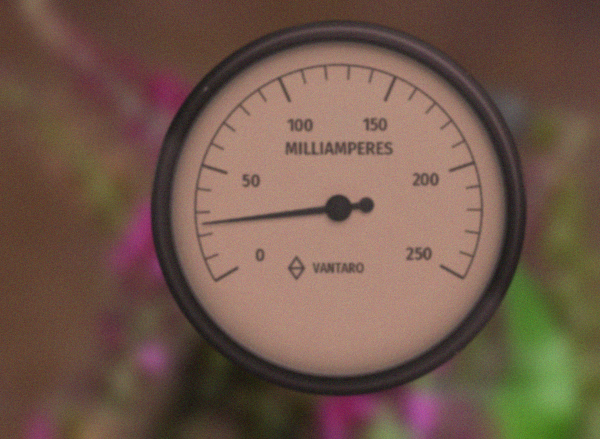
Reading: {"value": 25, "unit": "mA"}
